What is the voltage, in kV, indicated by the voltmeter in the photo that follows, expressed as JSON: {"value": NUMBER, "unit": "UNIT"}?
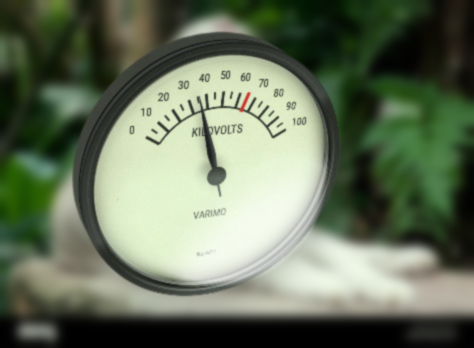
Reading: {"value": 35, "unit": "kV"}
